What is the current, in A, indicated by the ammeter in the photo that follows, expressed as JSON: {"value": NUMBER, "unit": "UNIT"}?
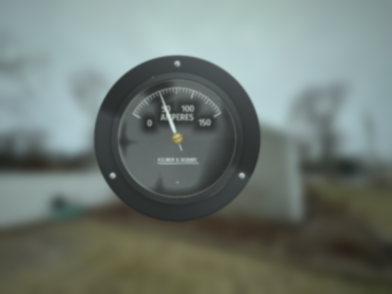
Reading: {"value": 50, "unit": "A"}
